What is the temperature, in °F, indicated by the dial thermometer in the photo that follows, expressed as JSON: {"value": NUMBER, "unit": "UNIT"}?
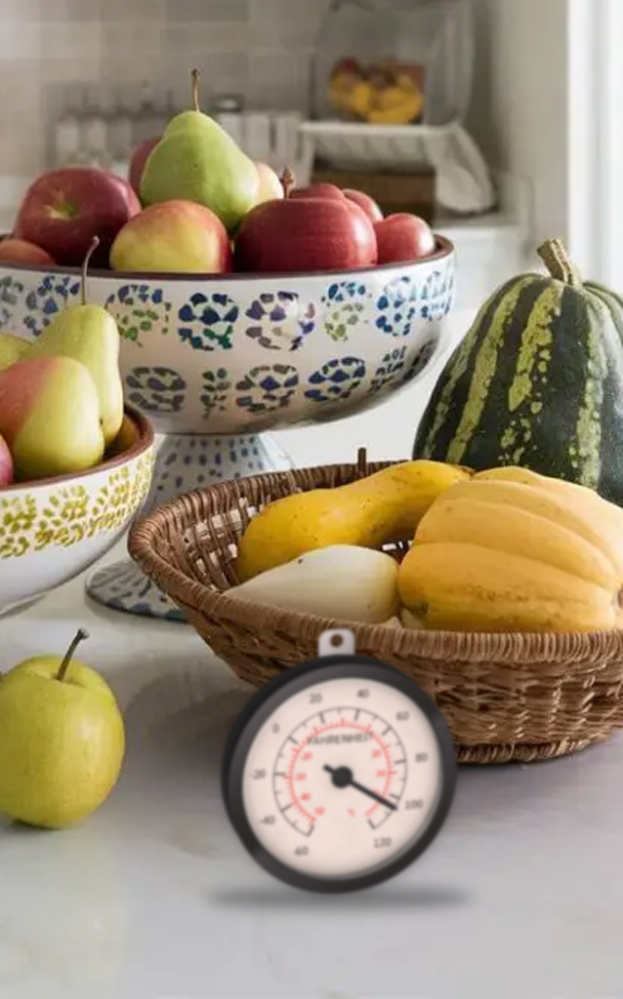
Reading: {"value": 105, "unit": "°F"}
